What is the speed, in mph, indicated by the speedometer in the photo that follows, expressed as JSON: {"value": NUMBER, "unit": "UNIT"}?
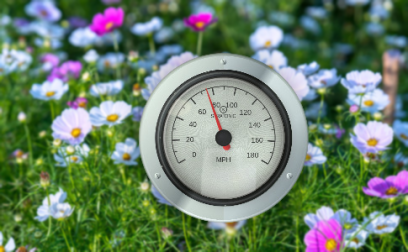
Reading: {"value": 75, "unit": "mph"}
